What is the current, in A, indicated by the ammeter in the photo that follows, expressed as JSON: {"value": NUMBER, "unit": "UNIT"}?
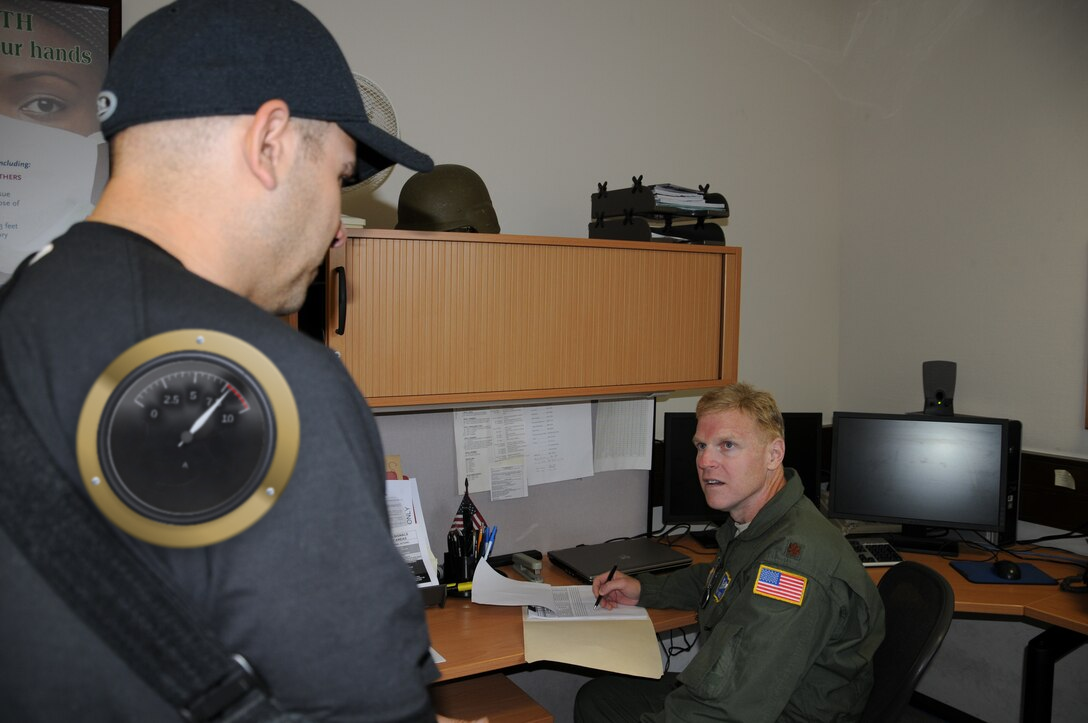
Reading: {"value": 8, "unit": "A"}
